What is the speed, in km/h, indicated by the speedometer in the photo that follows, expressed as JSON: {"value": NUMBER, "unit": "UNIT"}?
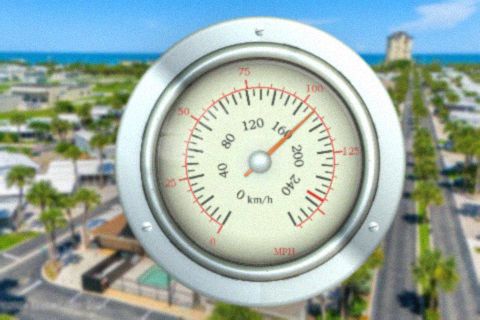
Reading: {"value": 170, "unit": "km/h"}
